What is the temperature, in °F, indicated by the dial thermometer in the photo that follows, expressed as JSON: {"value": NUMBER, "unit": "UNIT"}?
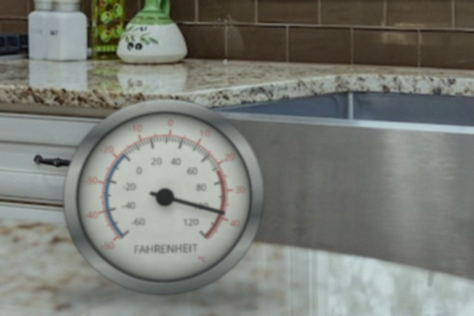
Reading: {"value": 100, "unit": "°F"}
